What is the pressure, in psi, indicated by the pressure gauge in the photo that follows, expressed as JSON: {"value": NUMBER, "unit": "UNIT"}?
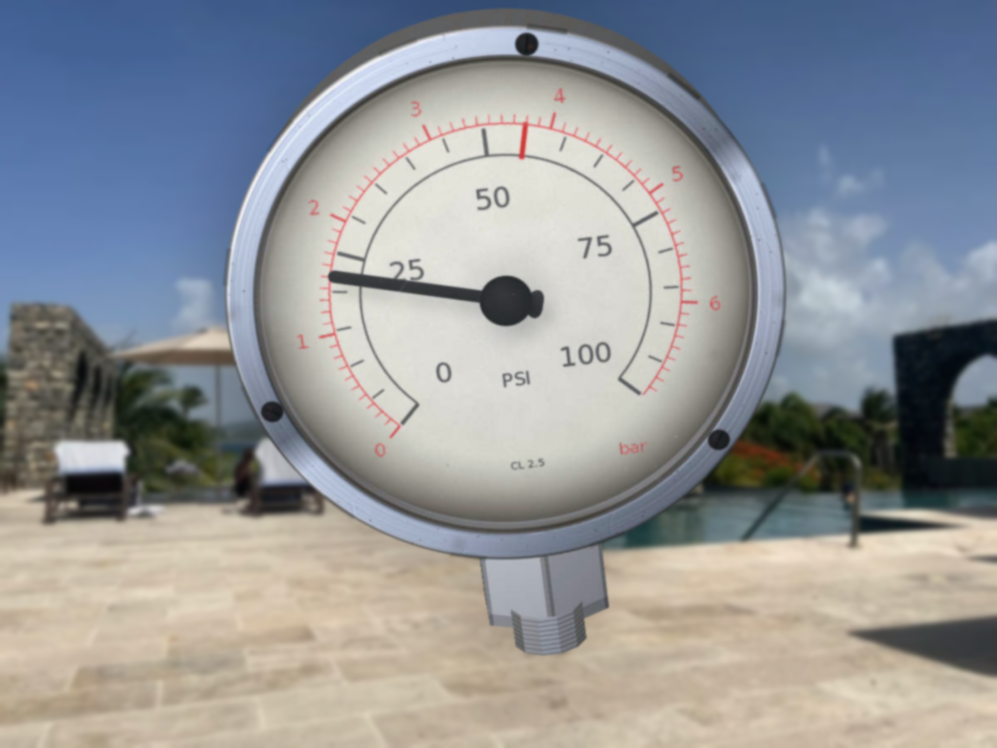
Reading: {"value": 22.5, "unit": "psi"}
